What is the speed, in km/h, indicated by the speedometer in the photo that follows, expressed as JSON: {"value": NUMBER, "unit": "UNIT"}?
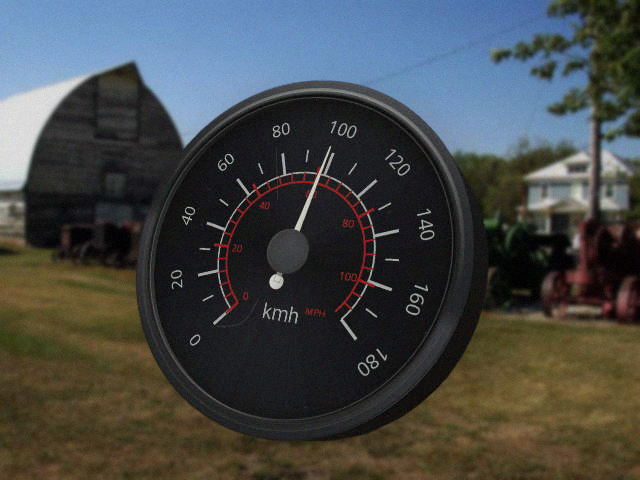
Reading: {"value": 100, "unit": "km/h"}
